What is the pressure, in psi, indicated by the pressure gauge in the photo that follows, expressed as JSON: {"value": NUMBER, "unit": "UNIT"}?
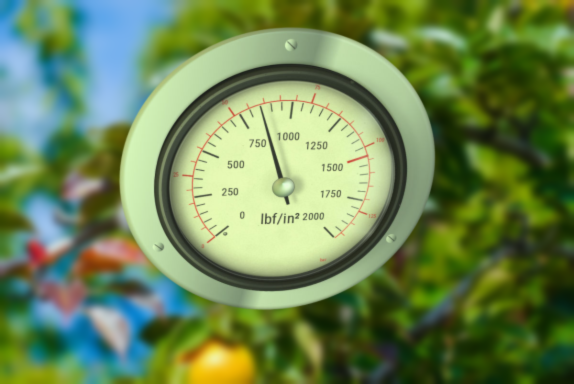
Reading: {"value": 850, "unit": "psi"}
